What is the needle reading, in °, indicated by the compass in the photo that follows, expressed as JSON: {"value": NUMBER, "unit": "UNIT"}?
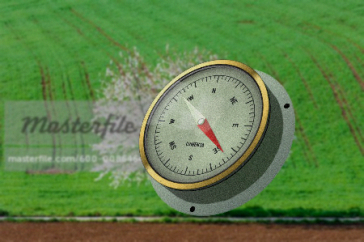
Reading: {"value": 130, "unit": "°"}
